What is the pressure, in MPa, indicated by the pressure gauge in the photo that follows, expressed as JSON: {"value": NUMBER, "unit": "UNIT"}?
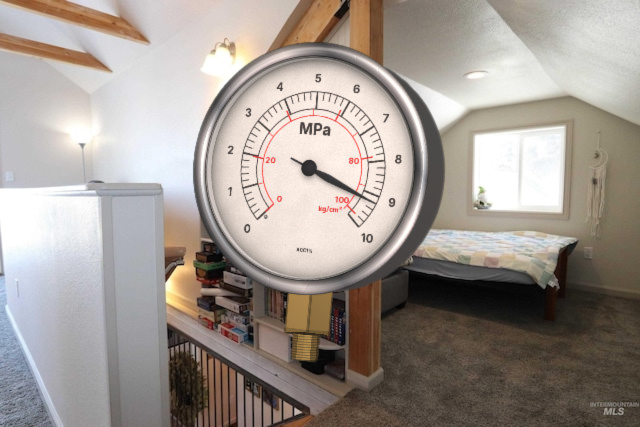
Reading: {"value": 9.2, "unit": "MPa"}
